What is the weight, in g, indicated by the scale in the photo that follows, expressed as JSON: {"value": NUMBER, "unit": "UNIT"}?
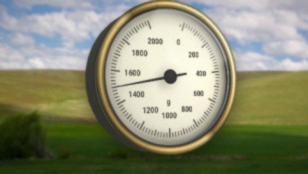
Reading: {"value": 1500, "unit": "g"}
